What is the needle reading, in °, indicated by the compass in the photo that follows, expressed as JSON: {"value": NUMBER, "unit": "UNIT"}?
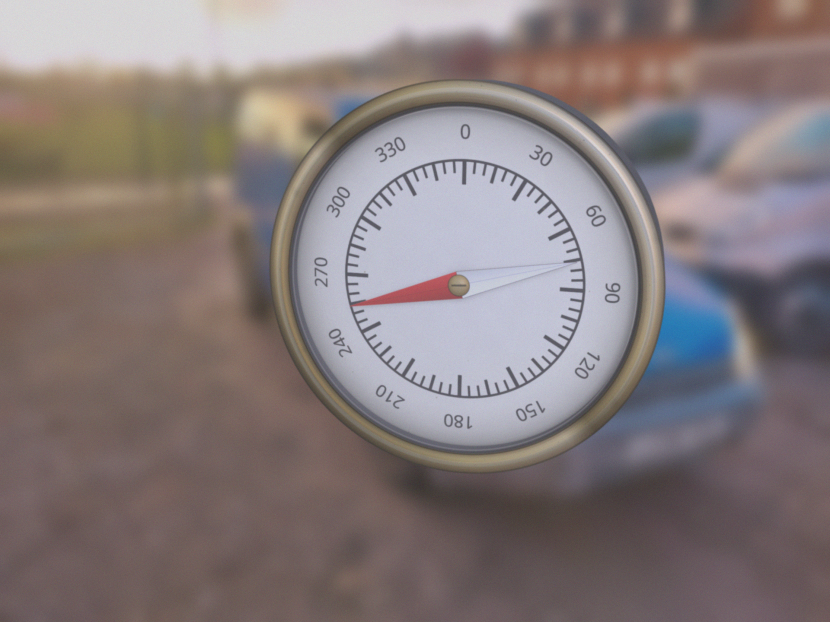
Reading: {"value": 255, "unit": "°"}
